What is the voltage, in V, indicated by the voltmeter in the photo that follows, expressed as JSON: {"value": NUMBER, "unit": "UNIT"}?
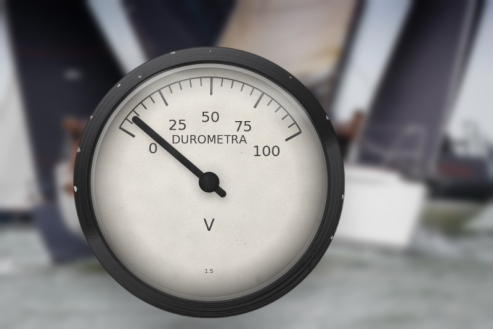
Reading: {"value": 7.5, "unit": "V"}
